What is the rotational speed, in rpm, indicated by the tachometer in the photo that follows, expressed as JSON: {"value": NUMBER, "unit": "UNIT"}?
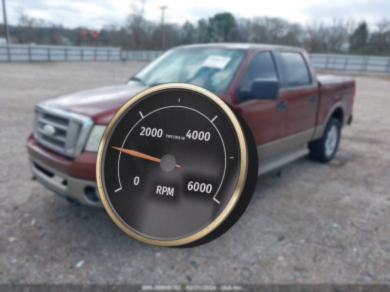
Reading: {"value": 1000, "unit": "rpm"}
